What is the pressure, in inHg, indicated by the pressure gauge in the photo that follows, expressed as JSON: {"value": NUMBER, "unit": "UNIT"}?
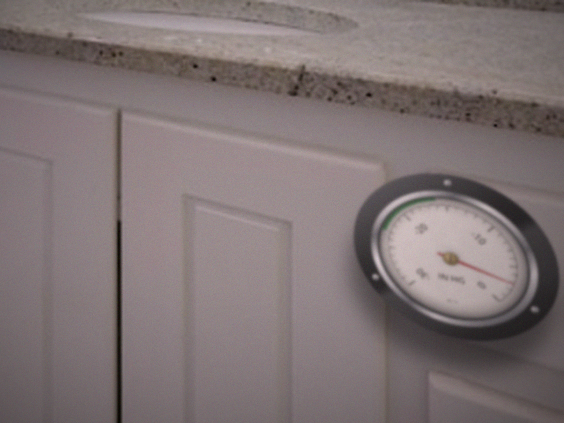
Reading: {"value": -3, "unit": "inHg"}
